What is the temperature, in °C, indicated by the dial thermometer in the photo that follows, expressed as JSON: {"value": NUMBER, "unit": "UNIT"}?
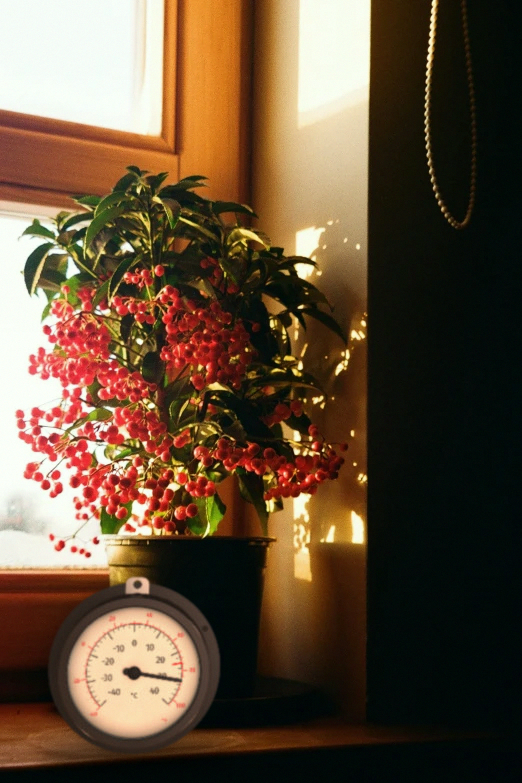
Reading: {"value": 30, "unit": "°C"}
